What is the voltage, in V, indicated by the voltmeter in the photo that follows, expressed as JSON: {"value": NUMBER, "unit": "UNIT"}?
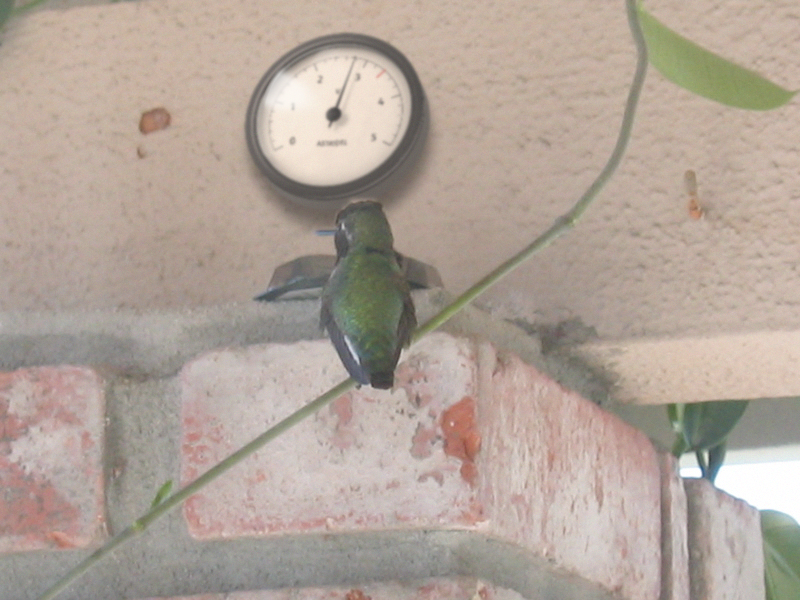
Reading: {"value": 2.8, "unit": "V"}
